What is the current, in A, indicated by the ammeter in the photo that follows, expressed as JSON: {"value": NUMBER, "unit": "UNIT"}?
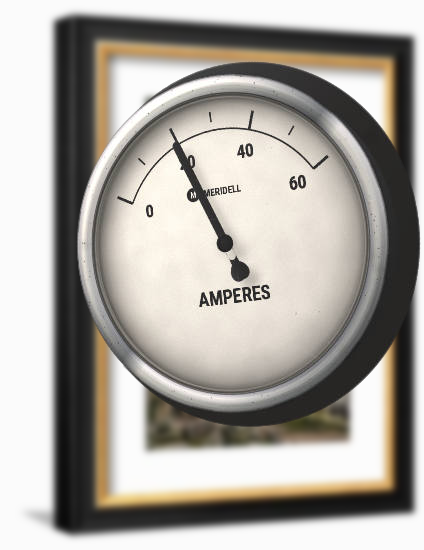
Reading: {"value": 20, "unit": "A"}
